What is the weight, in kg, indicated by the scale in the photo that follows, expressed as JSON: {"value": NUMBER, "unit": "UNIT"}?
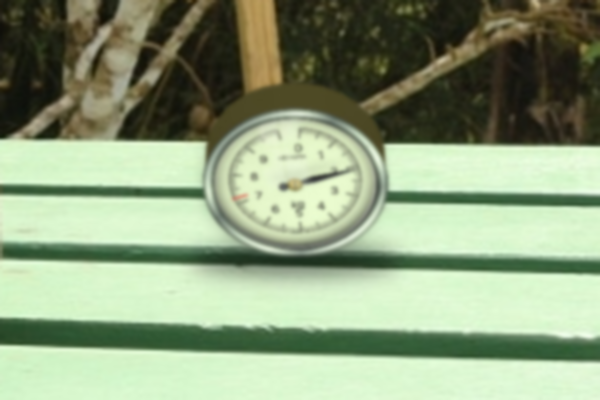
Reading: {"value": 2, "unit": "kg"}
